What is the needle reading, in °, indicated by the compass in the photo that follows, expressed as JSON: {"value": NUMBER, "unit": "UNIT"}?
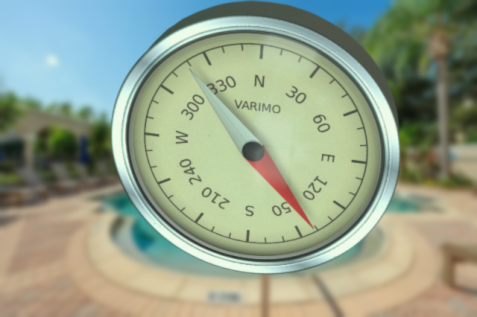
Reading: {"value": 140, "unit": "°"}
